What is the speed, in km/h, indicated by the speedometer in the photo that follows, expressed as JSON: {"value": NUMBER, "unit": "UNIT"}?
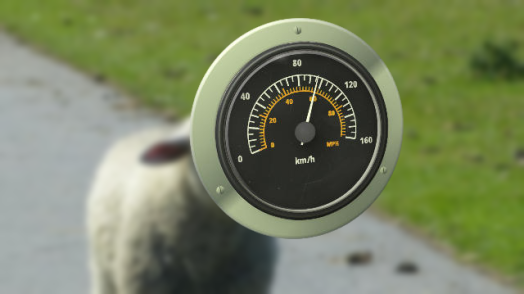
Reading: {"value": 95, "unit": "km/h"}
